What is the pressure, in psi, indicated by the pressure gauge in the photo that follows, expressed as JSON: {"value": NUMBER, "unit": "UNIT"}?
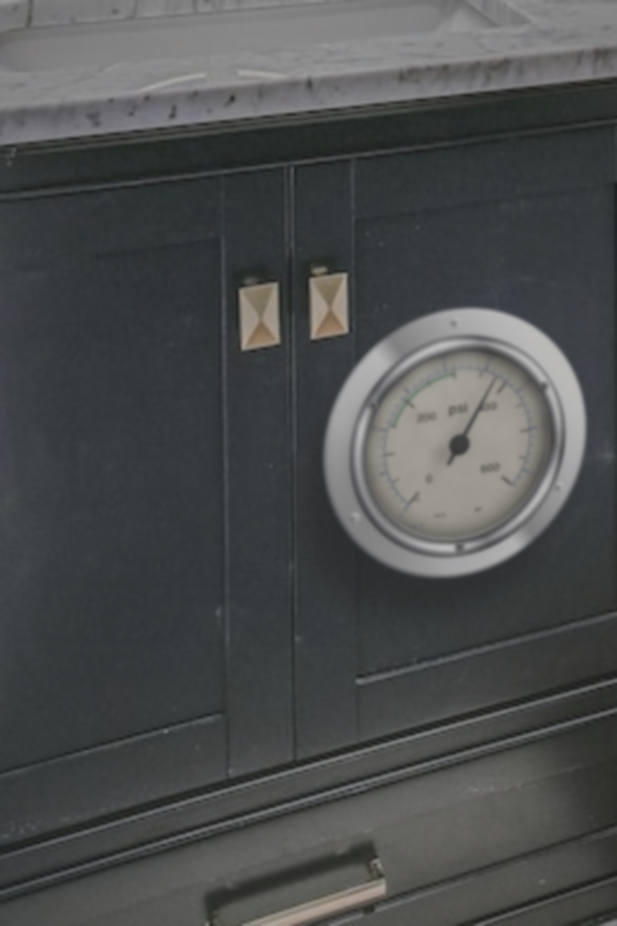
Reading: {"value": 375, "unit": "psi"}
